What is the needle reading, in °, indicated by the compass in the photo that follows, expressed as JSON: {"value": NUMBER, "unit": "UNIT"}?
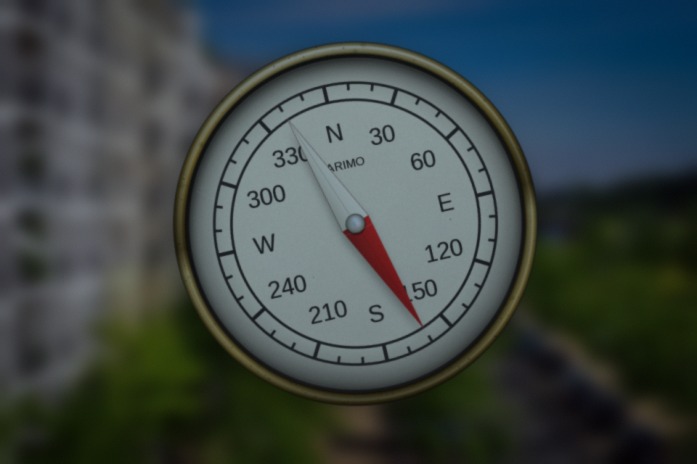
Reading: {"value": 160, "unit": "°"}
